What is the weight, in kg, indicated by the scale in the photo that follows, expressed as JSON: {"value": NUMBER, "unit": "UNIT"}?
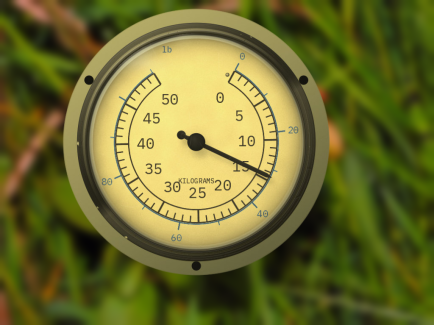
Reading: {"value": 14.5, "unit": "kg"}
